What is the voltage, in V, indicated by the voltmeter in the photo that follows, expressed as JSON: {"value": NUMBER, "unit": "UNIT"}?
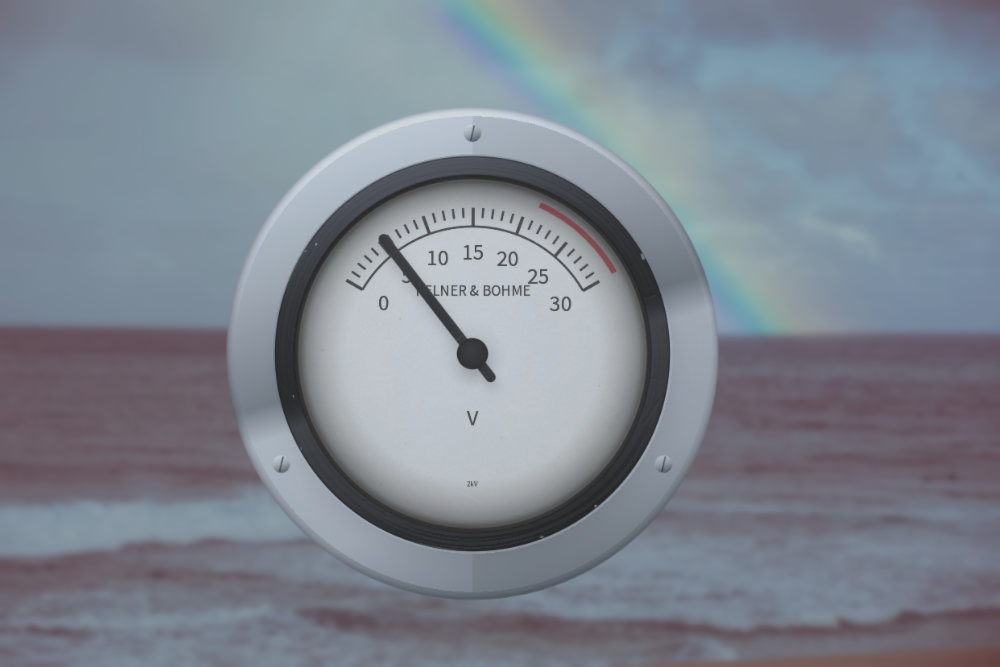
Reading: {"value": 5.5, "unit": "V"}
